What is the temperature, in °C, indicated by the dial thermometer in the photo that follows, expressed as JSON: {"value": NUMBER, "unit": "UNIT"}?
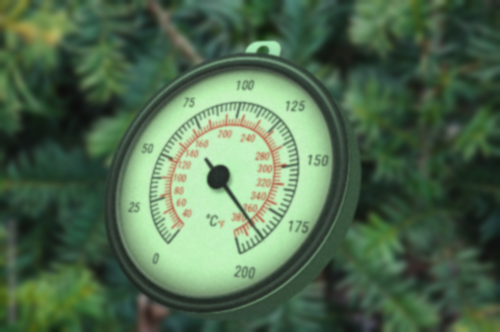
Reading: {"value": 187.5, "unit": "°C"}
